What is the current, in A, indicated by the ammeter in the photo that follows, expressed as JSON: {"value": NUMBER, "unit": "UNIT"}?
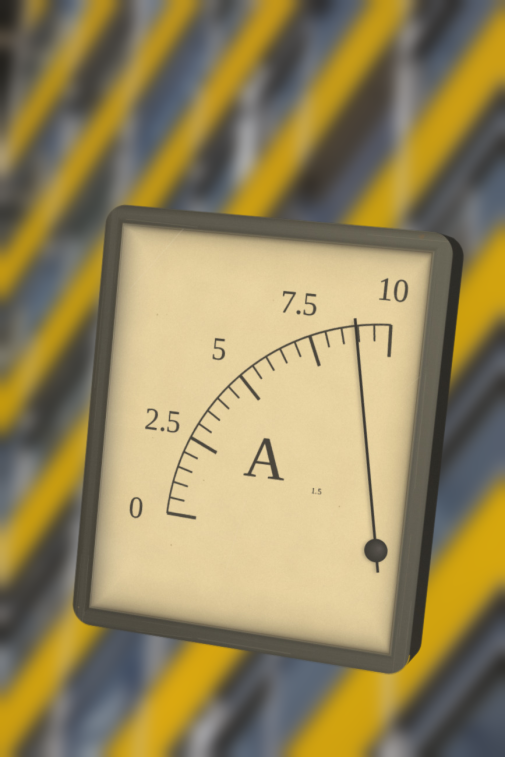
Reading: {"value": 9, "unit": "A"}
